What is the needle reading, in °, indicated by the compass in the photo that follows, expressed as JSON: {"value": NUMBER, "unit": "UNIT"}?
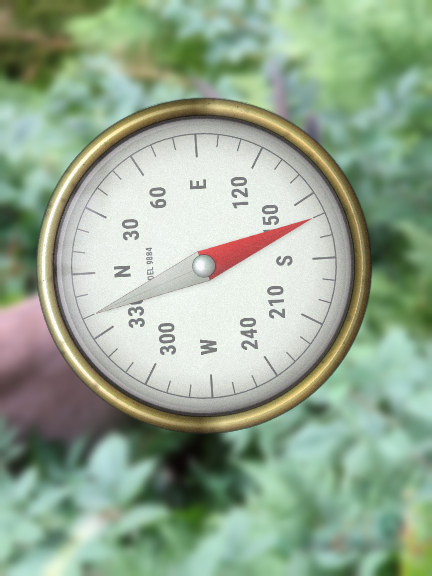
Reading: {"value": 160, "unit": "°"}
